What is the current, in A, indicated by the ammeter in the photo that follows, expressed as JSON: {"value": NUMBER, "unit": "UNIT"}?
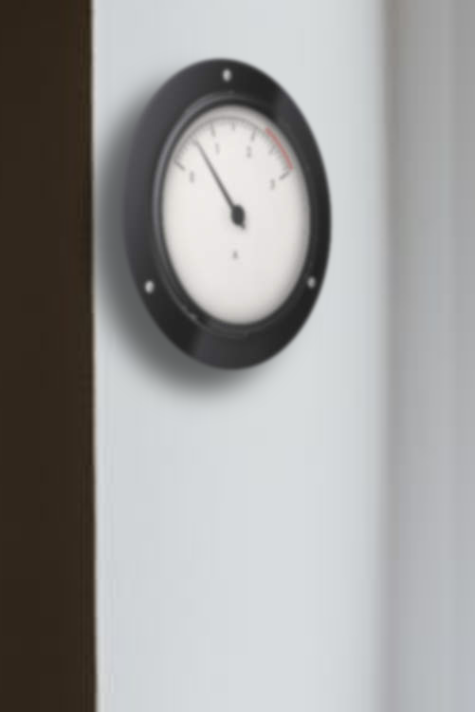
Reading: {"value": 0.5, "unit": "A"}
